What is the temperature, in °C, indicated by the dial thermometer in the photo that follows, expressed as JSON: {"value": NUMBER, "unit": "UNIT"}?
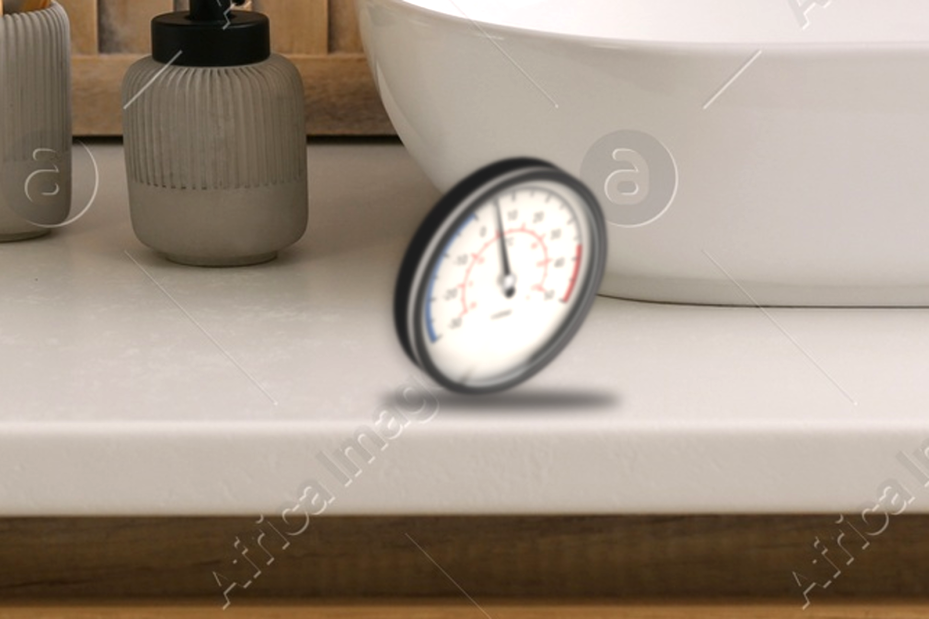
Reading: {"value": 5, "unit": "°C"}
